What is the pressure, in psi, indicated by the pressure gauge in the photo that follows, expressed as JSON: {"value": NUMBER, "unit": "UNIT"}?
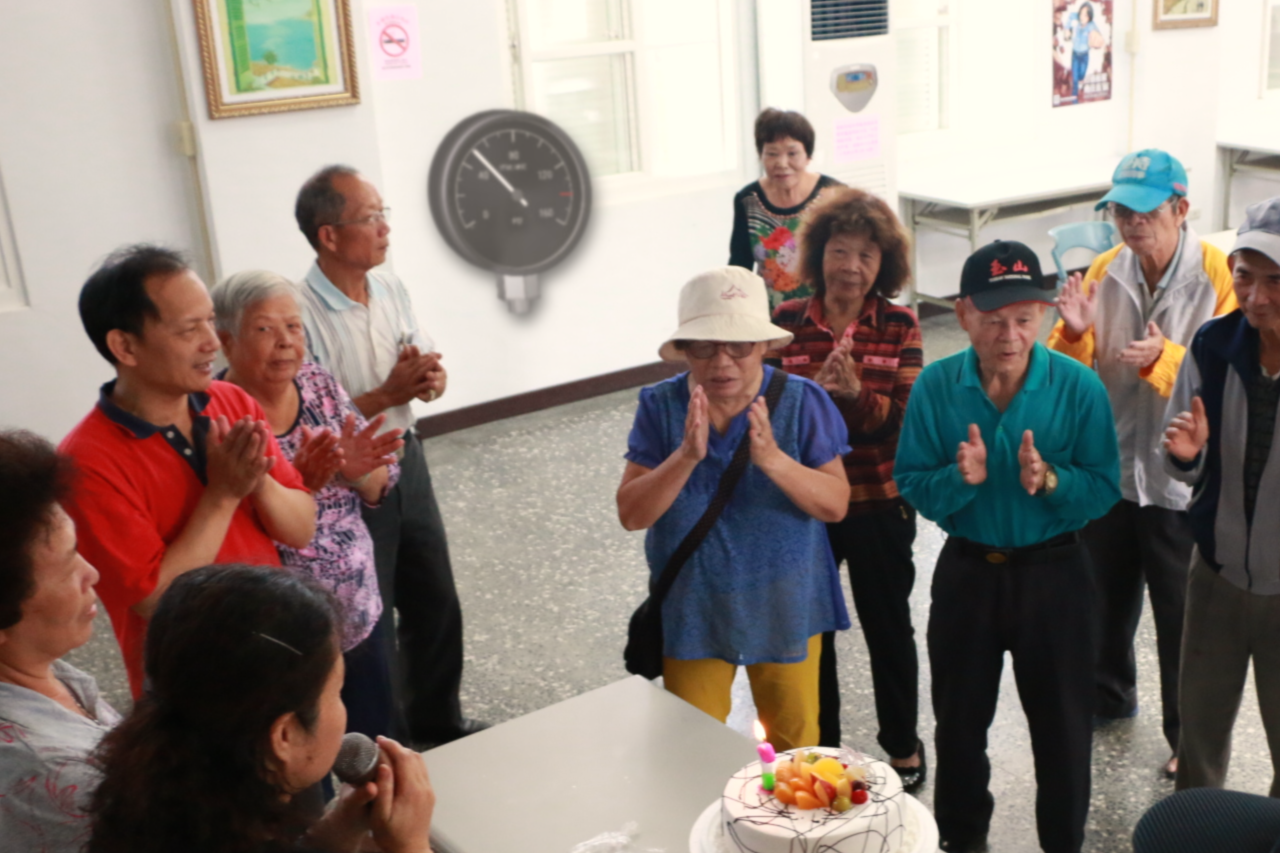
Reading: {"value": 50, "unit": "psi"}
